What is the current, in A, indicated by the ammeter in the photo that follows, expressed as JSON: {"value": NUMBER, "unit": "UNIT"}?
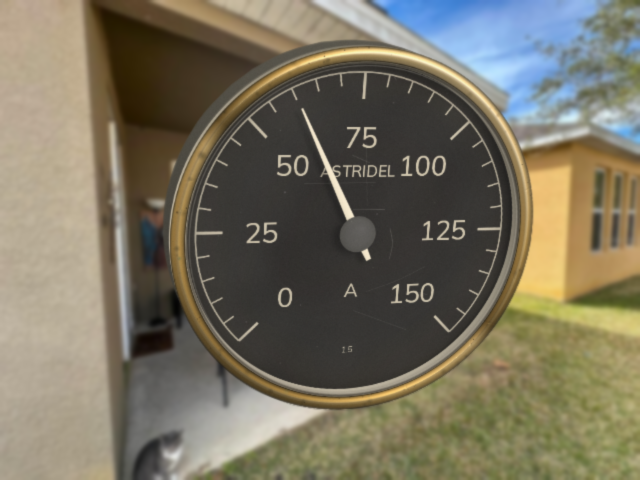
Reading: {"value": 60, "unit": "A"}
